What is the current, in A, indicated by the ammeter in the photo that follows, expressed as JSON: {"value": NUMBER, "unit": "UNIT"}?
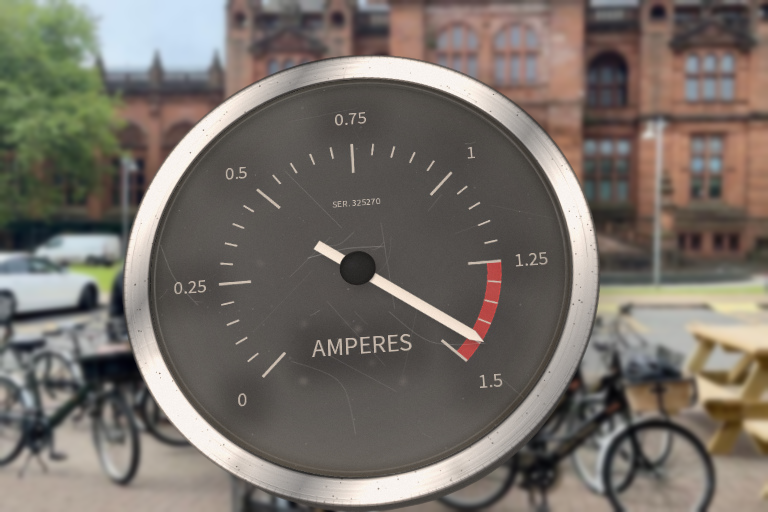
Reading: {"value": 1.45, "unit": "A"}
